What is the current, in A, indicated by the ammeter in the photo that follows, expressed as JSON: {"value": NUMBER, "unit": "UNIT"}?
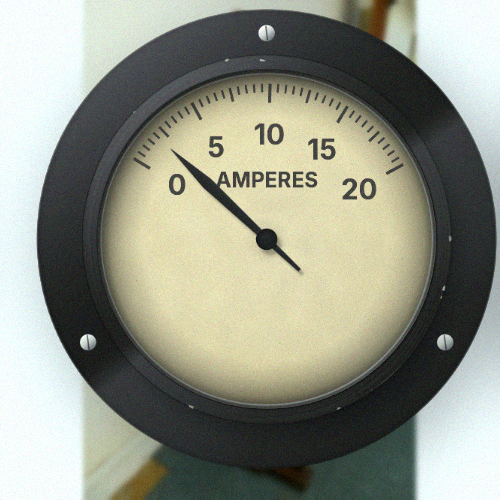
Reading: {"value": 2, "unit": "A"}
